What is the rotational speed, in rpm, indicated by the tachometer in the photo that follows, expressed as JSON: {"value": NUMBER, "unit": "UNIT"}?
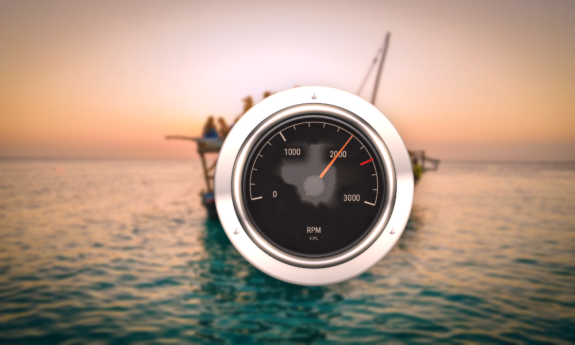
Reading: {"value": 2000, "unit": "rpm"}
